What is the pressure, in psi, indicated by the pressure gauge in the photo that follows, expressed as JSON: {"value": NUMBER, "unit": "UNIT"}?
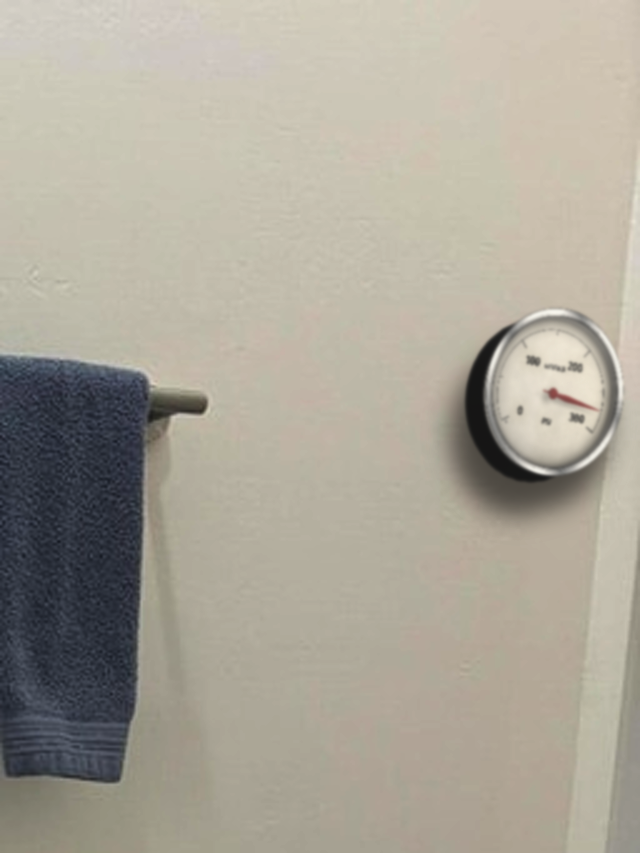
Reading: {"value": 275, "unit": "psi"}
